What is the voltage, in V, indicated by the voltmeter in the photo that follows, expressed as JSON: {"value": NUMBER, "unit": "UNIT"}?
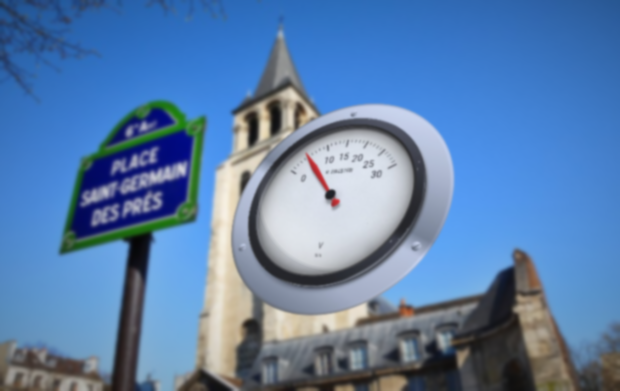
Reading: {"value": 5, "unit": "V"}
